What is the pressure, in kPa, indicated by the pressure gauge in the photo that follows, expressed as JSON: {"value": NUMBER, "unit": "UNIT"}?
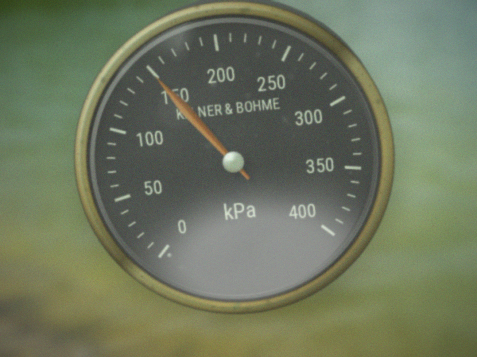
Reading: {"value": 150, "unit": "kPa"}
